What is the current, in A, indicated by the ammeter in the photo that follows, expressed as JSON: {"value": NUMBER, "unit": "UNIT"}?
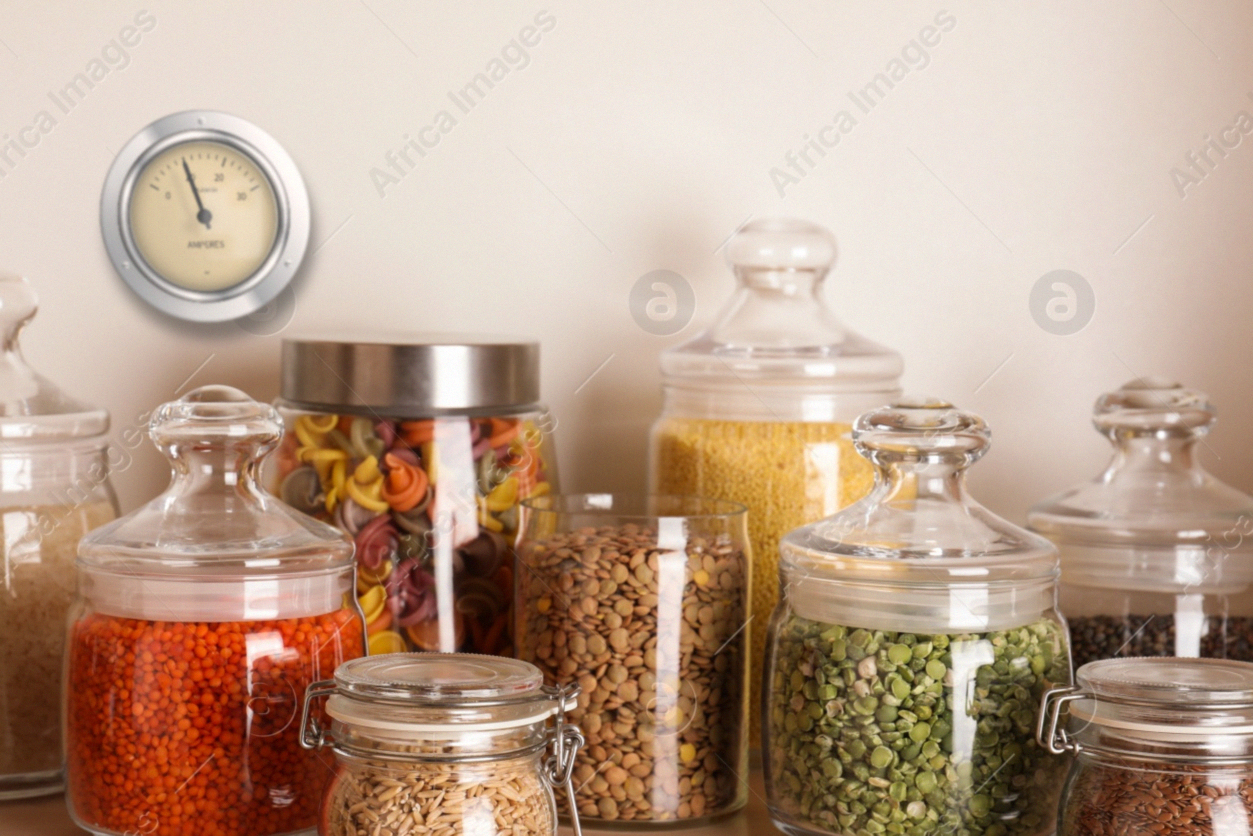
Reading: {"value": 10, "unit": "A"}
